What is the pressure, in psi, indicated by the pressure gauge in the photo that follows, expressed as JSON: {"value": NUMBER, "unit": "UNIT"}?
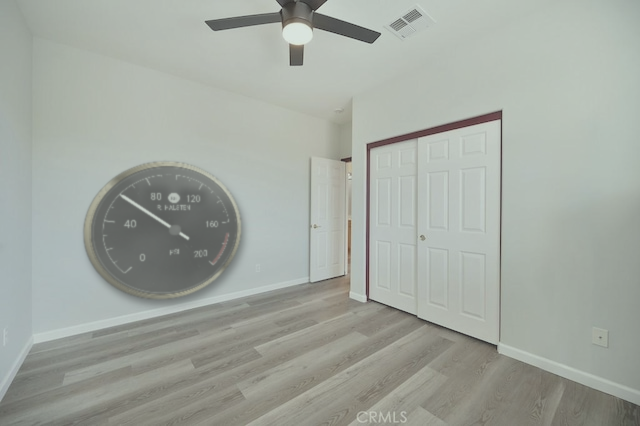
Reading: {"value": 60, "unit": "psi"}
